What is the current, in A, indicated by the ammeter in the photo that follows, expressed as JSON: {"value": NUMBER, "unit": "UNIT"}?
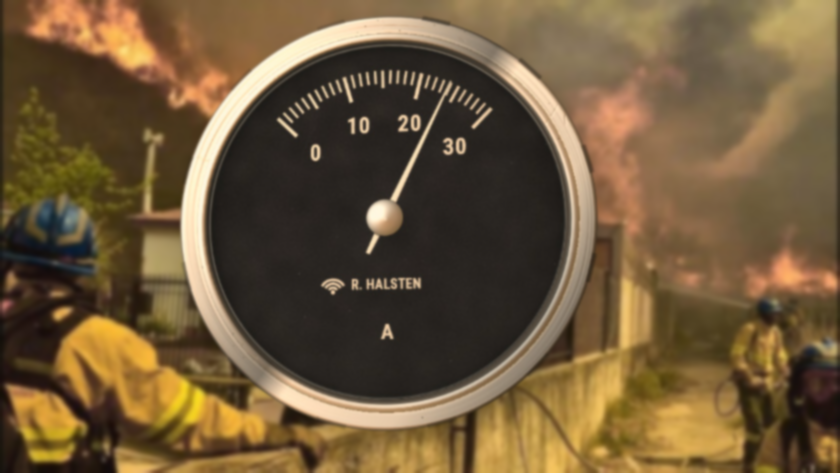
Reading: {"value": 24, "unit": "A"}
